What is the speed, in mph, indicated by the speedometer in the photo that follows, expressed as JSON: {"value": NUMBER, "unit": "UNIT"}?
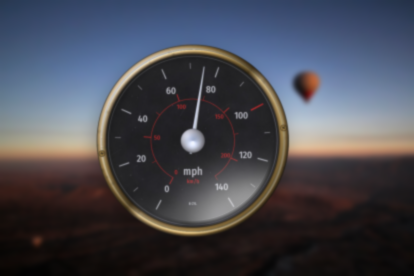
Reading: {"value": 75, "unit": "mph"}
